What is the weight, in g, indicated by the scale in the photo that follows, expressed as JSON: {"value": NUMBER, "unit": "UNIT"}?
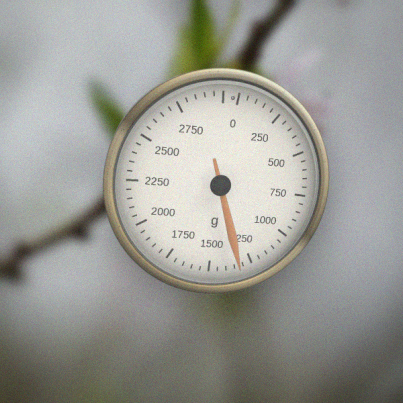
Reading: {"value": 1325, "unit": "g"}
